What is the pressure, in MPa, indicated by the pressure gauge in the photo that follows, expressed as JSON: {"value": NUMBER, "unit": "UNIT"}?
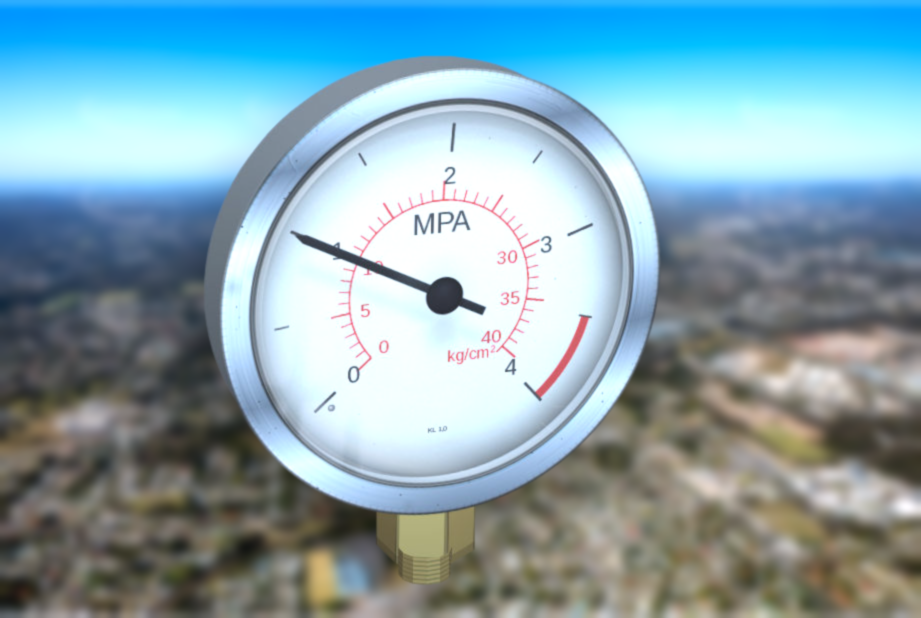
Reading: {"value": 1, "unit": "MPa"}
